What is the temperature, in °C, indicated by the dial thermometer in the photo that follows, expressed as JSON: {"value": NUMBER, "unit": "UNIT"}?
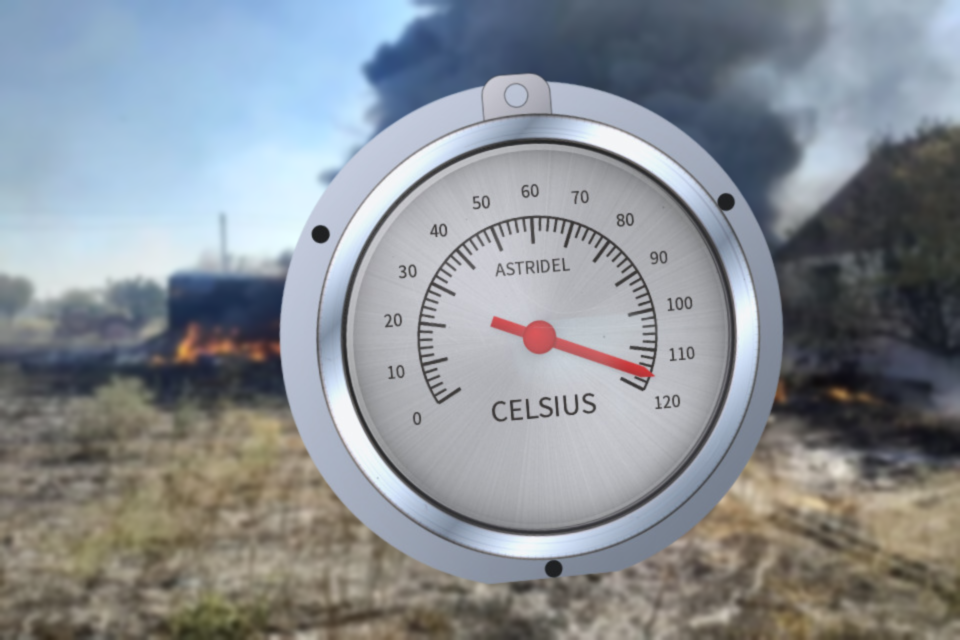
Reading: {"value": 116, "unit": "°C"}
